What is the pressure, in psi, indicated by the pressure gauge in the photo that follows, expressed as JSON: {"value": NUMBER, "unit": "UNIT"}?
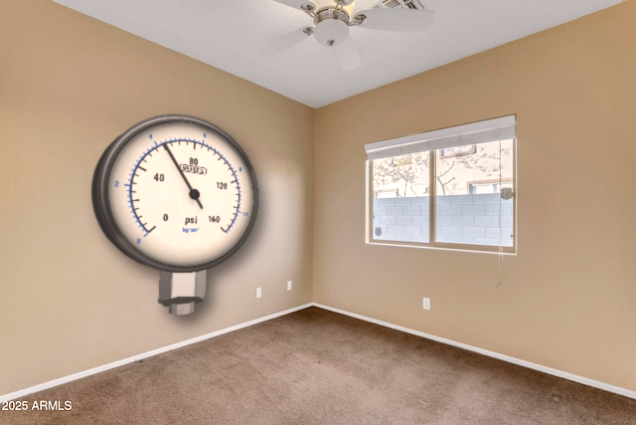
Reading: {"value": 60, "unit": "psi"}
